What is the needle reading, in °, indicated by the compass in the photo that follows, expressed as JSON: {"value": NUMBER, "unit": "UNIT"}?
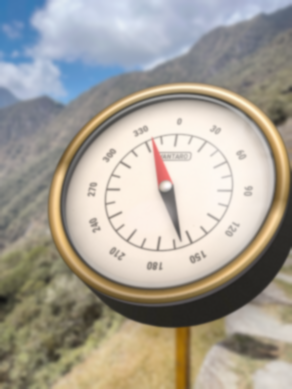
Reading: {"value": 337.5, "unit": "°"}
